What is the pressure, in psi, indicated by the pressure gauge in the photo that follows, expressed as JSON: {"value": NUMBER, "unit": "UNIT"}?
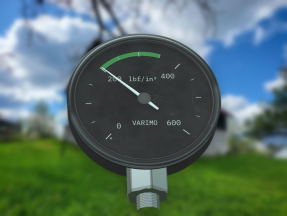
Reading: {"value": 200, "unit": "psi"}
